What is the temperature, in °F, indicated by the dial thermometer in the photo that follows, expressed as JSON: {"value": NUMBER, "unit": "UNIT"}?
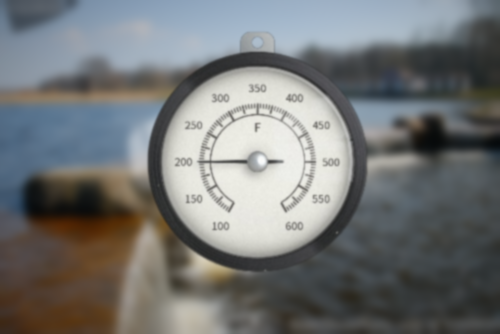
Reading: {"value": 200, "unit": "°F"}
